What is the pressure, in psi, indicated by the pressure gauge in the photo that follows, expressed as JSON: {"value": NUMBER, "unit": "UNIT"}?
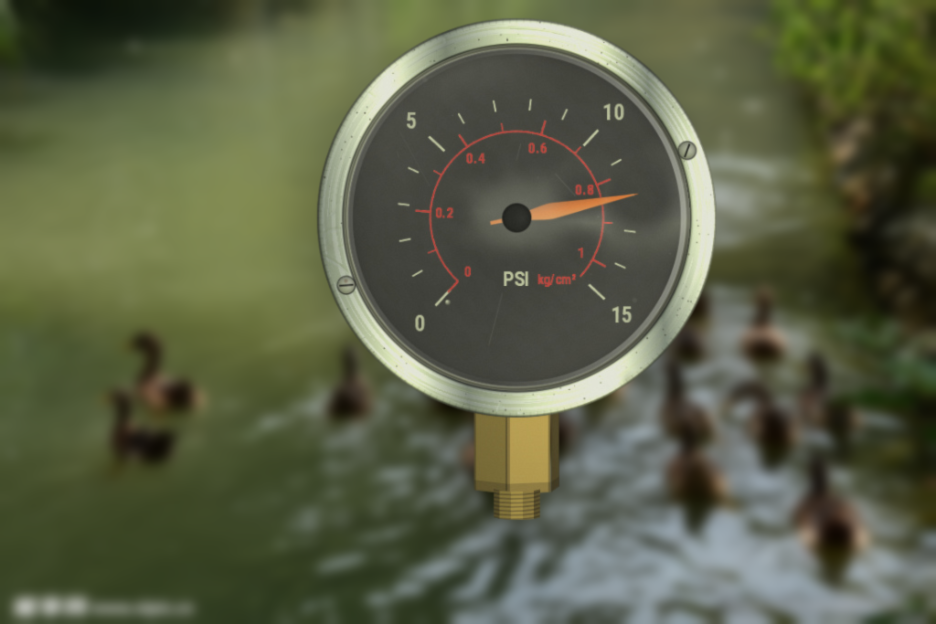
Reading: {"value": 12, "unit": "psi"}
